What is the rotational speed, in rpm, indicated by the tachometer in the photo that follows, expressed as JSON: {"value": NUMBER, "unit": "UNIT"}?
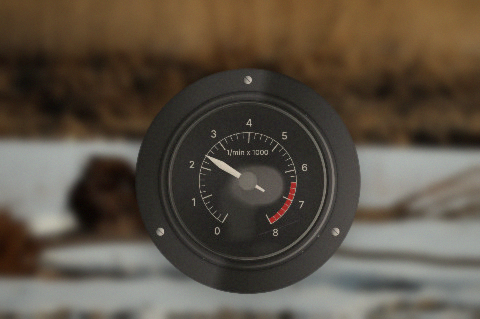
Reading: {"value": 2400, "unit": "rpm"}
